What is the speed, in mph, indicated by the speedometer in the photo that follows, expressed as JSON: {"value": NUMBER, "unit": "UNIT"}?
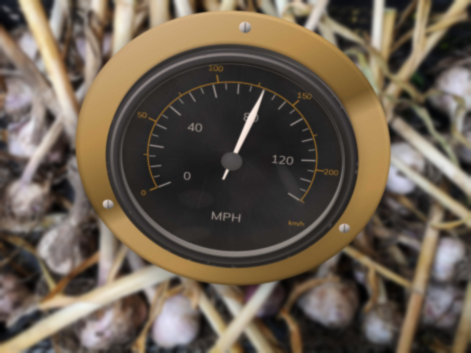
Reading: {"value": 80, "unit": "mph"}
